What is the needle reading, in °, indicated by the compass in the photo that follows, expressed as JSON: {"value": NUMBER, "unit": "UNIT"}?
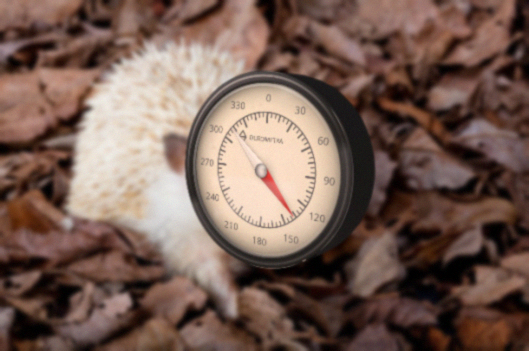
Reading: {"value": 135, "unit": "°"}
